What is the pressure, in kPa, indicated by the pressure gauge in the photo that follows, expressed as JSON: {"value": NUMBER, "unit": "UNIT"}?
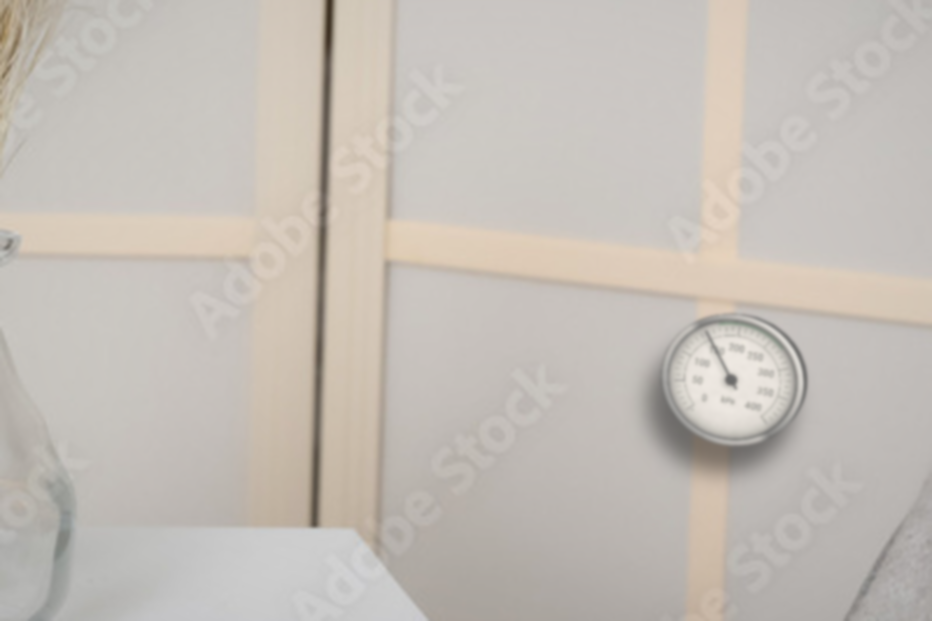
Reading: {"value": 150, "unit": "kPa"}
